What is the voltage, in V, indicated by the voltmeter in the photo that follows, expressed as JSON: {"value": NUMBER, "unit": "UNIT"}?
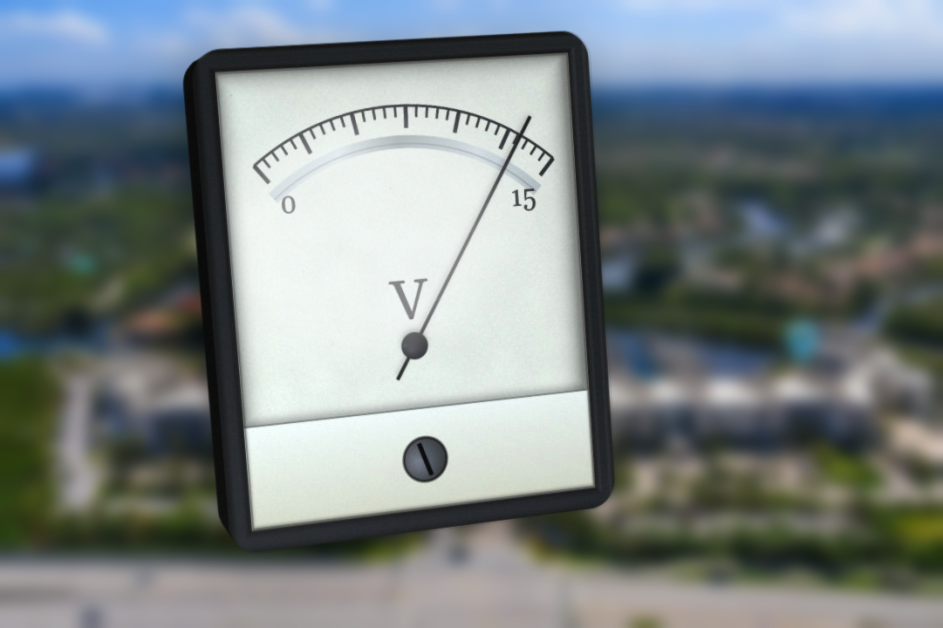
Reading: {"value": 13, "unit": "V"}
